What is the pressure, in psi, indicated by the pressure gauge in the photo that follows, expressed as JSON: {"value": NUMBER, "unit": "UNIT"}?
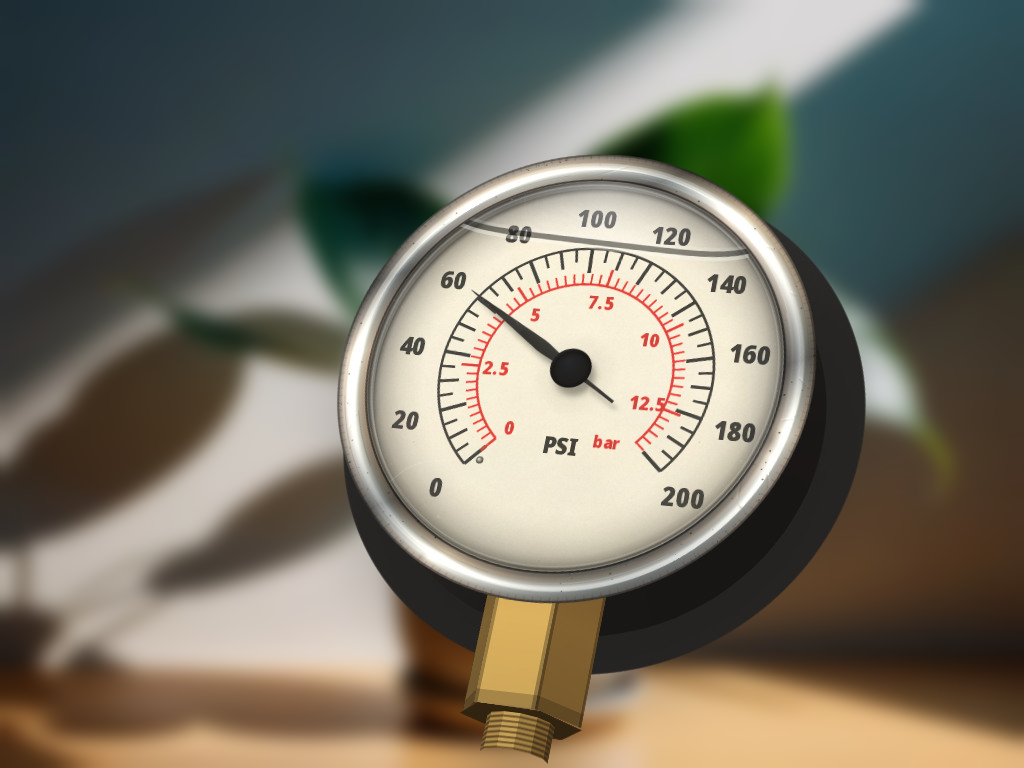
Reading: {"value": 60, "unit": "psi"}
